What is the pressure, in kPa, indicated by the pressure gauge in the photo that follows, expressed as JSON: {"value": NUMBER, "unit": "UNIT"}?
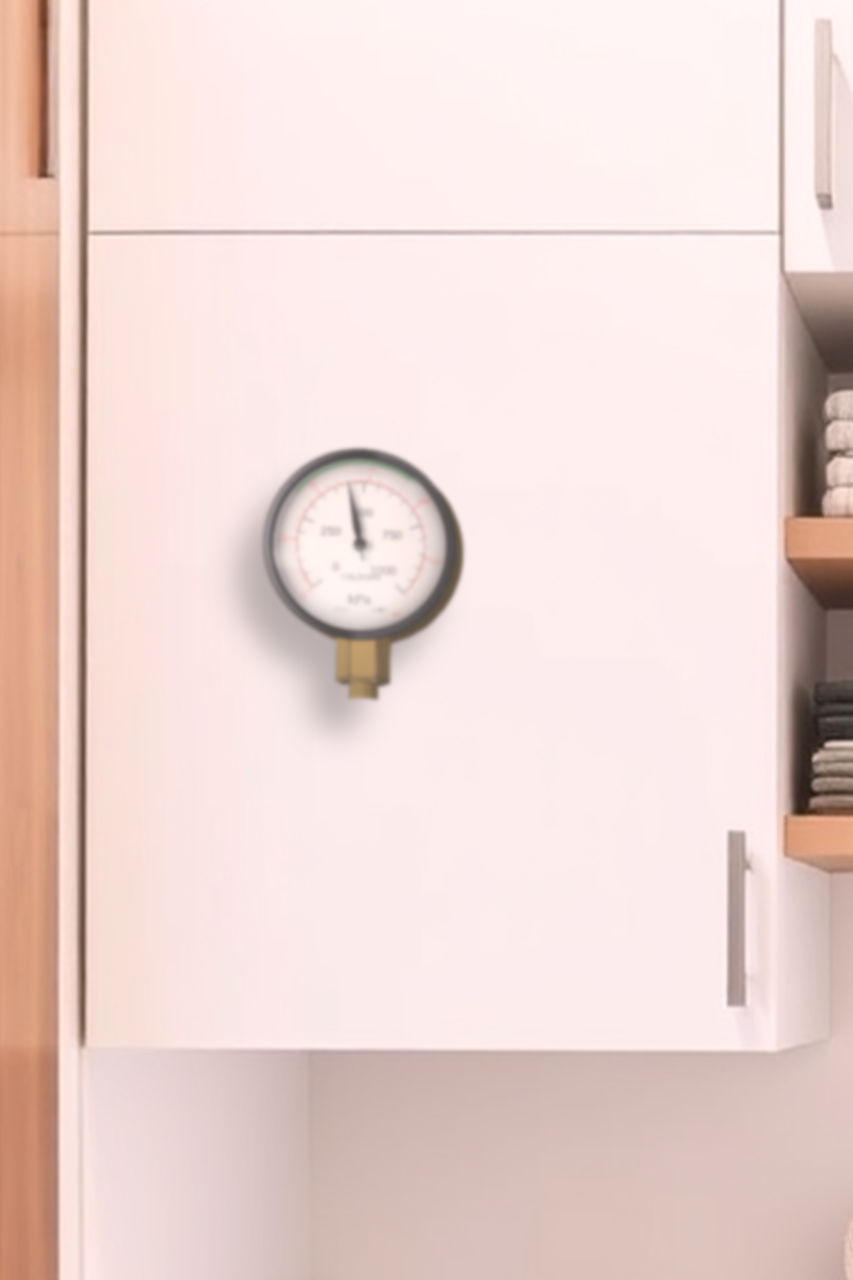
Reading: {"value": 450, "unit": "kPa"}
